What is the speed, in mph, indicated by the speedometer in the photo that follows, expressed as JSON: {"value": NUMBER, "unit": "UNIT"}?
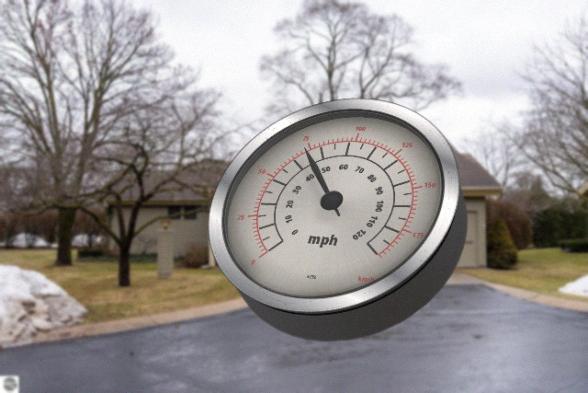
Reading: {"value": 45, "unit": "mph"}
